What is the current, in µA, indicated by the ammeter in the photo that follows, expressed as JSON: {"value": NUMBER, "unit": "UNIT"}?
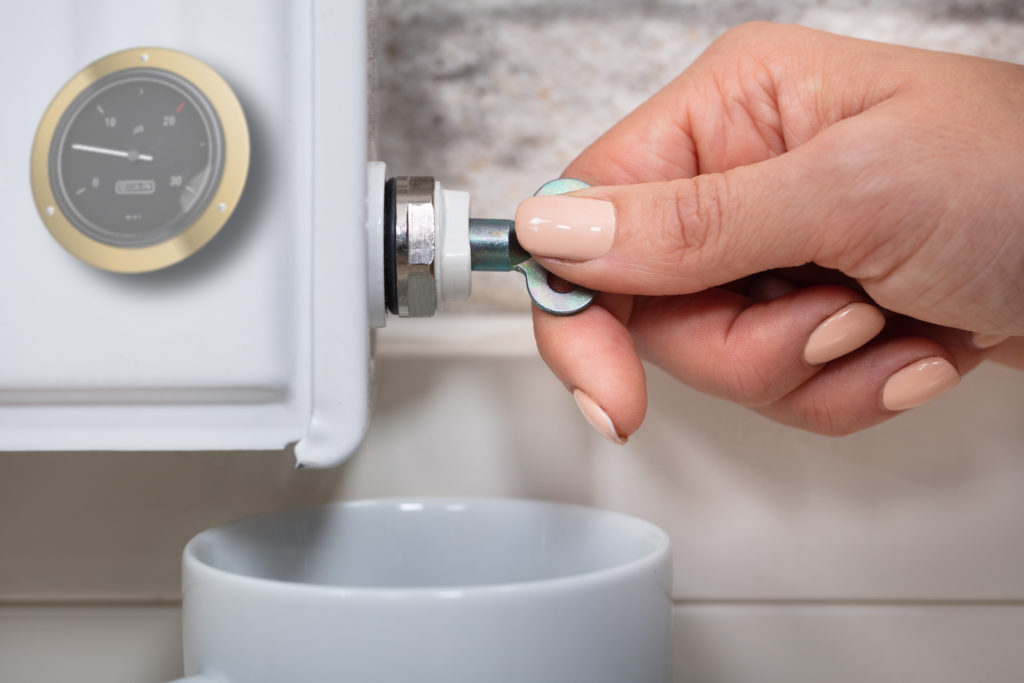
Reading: {"value": 5, "unit": "µA"}
